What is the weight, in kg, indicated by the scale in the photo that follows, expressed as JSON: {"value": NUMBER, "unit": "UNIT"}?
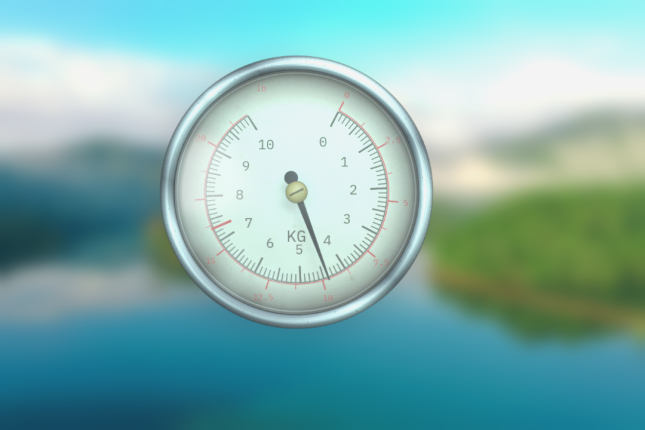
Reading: {"value": 4.4, "unit": "kg"}
